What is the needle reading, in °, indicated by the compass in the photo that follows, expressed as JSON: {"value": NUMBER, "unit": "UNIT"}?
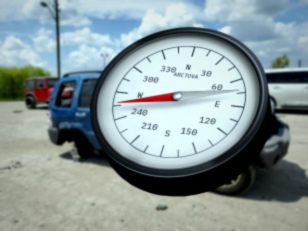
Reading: {"value": 255, "unit": "°"}
